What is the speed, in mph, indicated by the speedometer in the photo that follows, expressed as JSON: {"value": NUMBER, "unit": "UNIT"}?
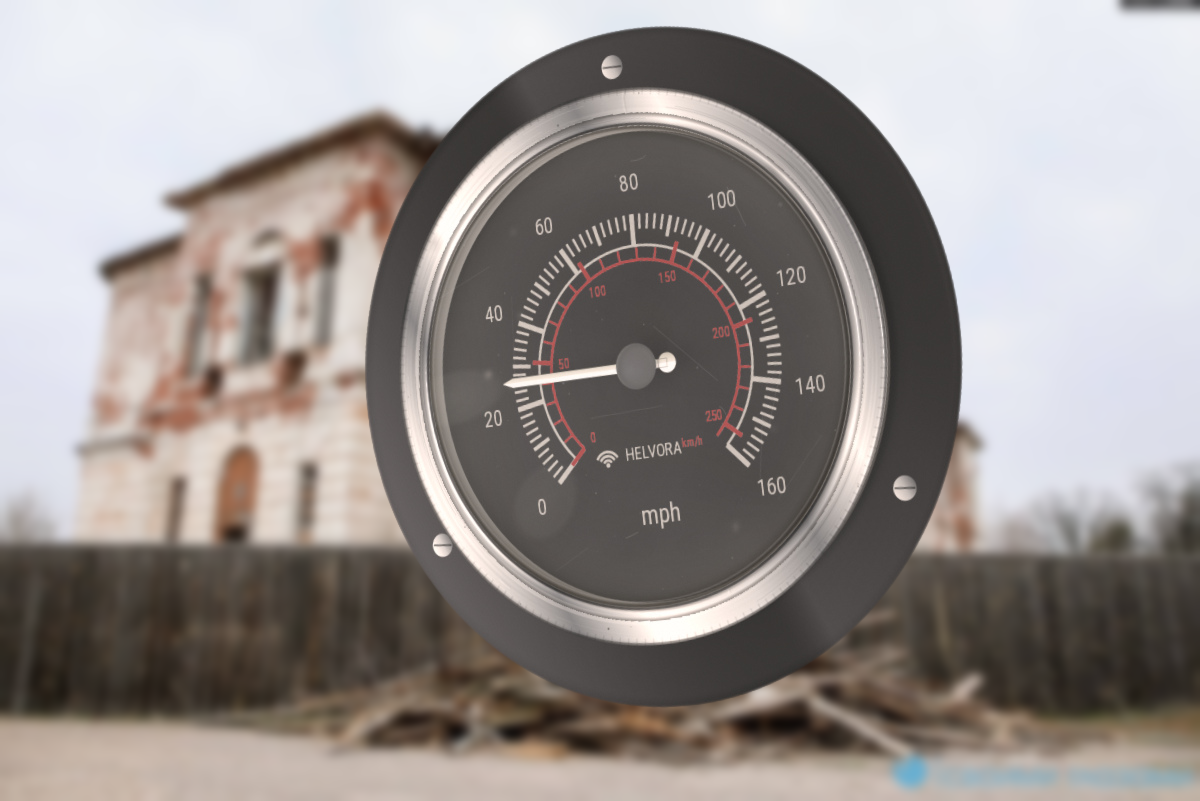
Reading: {"value": 26, "unit": "mph"}
